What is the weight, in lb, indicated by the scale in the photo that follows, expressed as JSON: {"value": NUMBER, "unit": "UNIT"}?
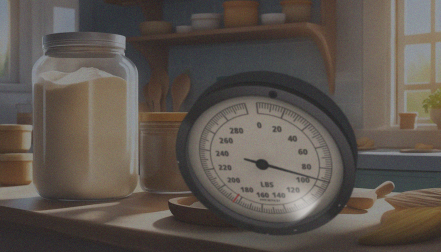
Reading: {"value": 90, "unit": "lb"}
